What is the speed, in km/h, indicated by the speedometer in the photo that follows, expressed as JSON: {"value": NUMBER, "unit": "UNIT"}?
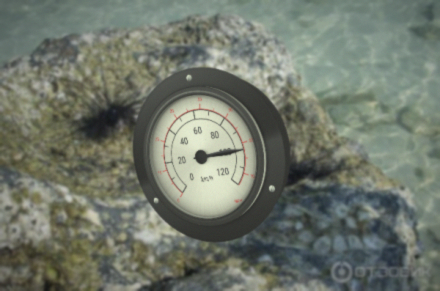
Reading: {"value": 100, "unit": "km/h"}
